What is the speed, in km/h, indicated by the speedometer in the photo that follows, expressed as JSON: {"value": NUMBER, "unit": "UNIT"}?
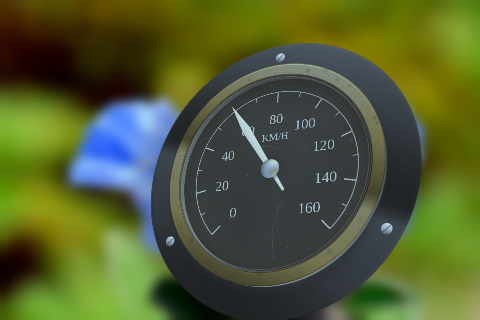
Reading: {"value": 60, "unit": "km/h"}
